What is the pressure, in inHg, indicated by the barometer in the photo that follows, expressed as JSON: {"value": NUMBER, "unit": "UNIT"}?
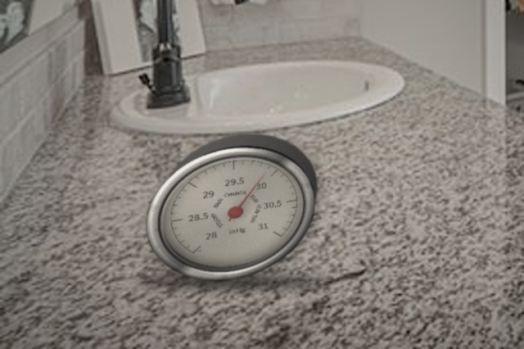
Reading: {"value": 29.9, "unit": "inHg"}
